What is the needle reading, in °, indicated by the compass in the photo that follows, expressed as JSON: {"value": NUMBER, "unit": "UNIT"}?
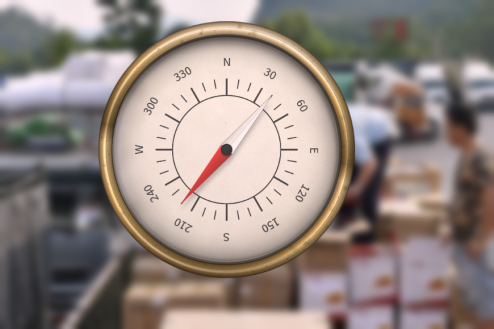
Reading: {"value": 220, "unit": "°"}
